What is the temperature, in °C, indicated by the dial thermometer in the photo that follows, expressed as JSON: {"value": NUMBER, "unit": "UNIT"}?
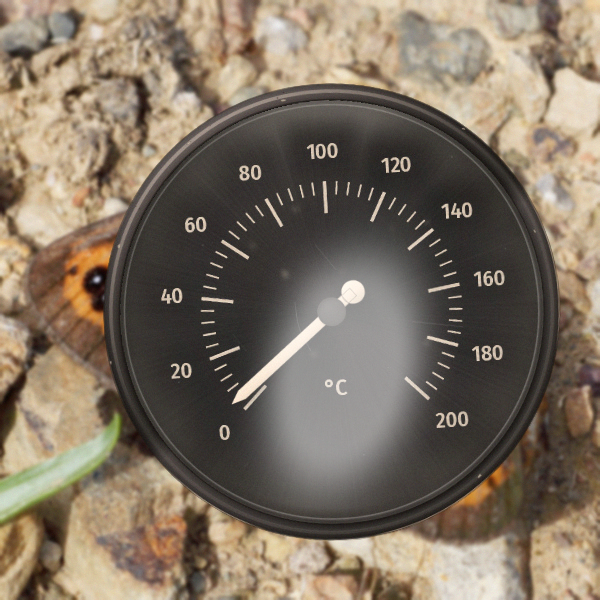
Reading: {"value": 4, "unit": "°C"}
